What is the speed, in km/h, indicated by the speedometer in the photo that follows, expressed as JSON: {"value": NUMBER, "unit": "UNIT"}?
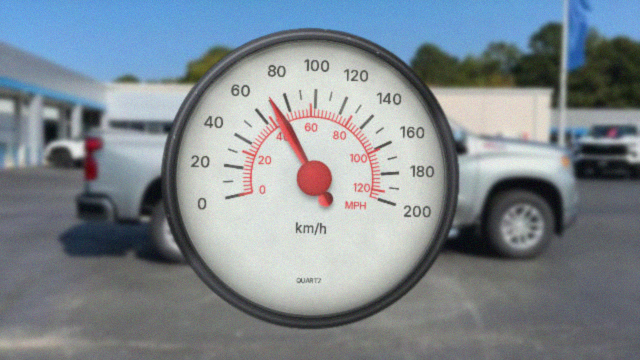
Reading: {"value": 70, "unit": "km/h"}
